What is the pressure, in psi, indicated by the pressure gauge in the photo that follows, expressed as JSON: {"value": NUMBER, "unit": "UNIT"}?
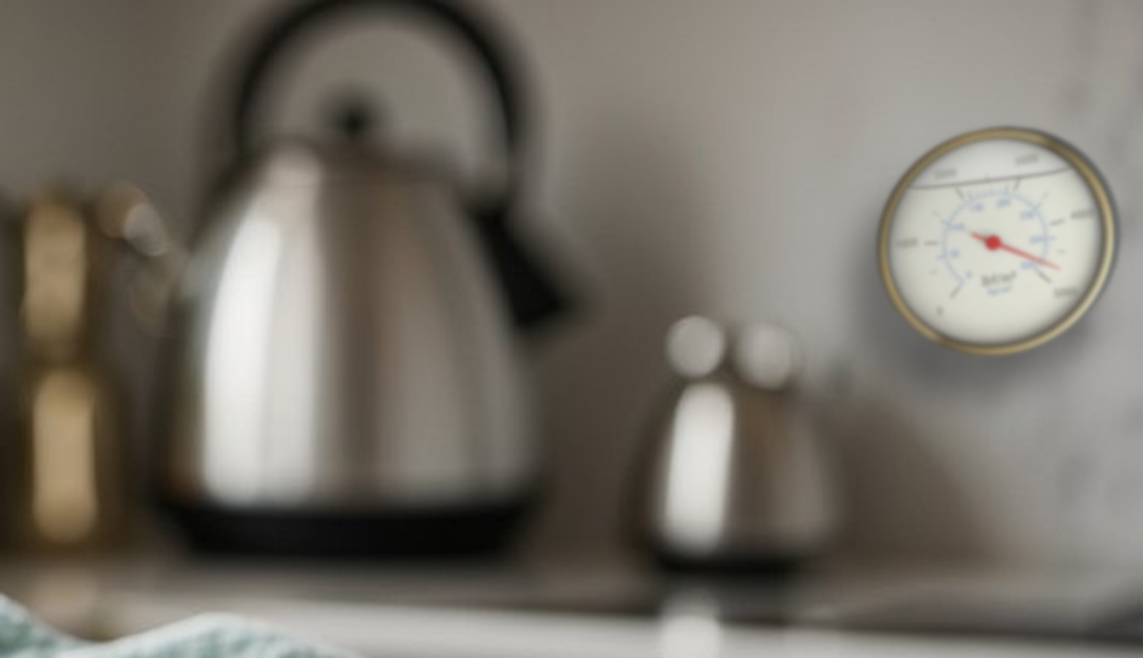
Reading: {"value": 4750, "unit": "psi"}
